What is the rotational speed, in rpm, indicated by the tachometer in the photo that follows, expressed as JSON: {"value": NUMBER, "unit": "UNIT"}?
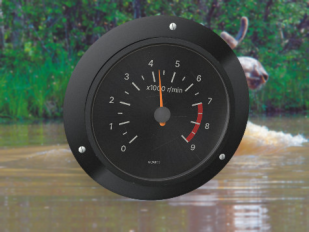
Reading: {"value": 4250, "unit": "rpm"}
